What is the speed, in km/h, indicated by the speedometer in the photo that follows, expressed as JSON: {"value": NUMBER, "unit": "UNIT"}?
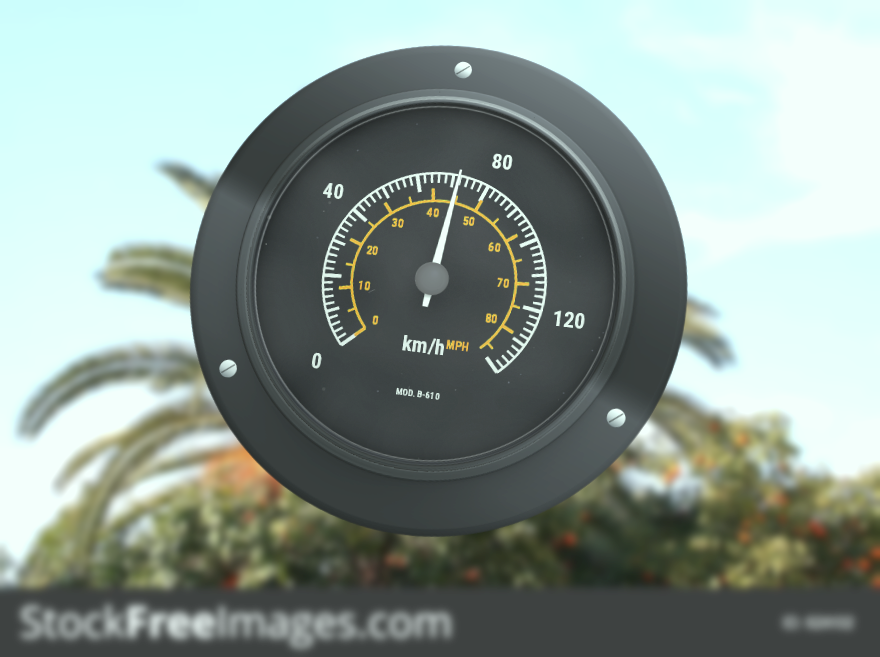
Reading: {"value": 72, "unit": "km/h"}
